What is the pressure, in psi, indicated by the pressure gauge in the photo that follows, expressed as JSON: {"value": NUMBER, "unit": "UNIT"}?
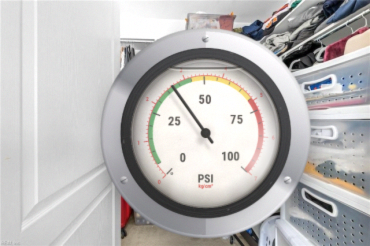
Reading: {"value": 37.5, "unit": "psi"}
